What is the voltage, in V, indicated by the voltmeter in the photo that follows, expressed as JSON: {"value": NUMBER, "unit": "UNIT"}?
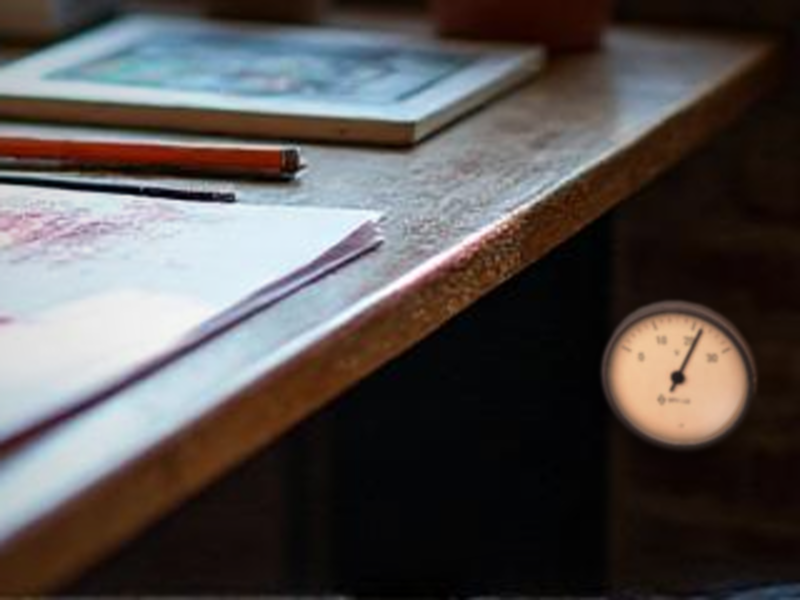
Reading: {"value": 22, "unit": "V"}
